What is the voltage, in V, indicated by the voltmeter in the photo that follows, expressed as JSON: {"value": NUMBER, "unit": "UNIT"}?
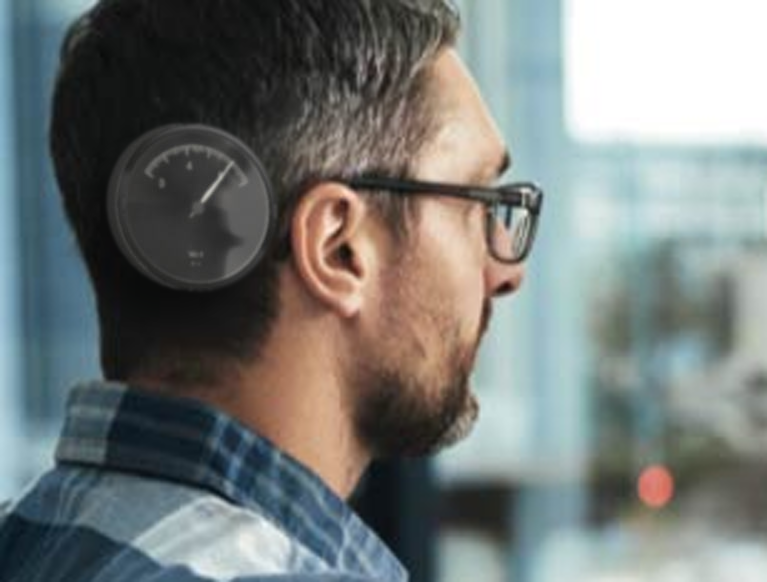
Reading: {"value": 8, "unit": "V"}
